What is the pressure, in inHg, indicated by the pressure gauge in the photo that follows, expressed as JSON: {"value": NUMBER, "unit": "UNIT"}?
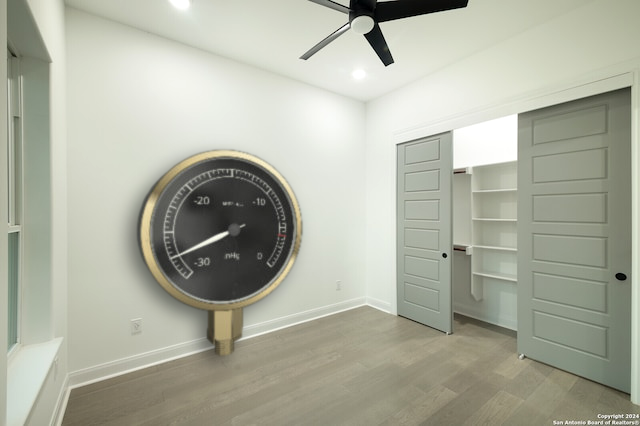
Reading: {"value": -27.5, "unit": "inHg"}
